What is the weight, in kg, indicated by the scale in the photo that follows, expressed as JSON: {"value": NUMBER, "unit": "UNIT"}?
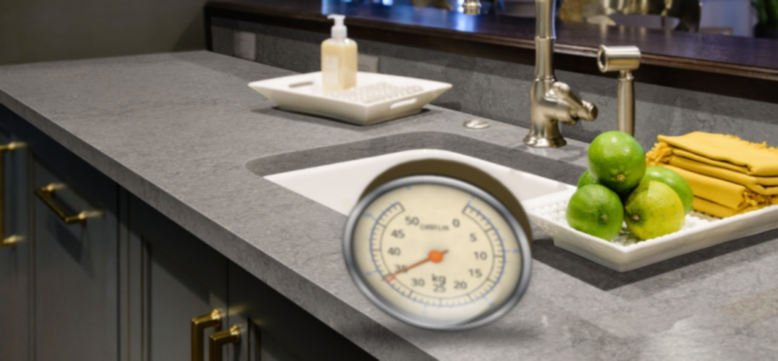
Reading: {"value": 35, "unit": "kg"}
